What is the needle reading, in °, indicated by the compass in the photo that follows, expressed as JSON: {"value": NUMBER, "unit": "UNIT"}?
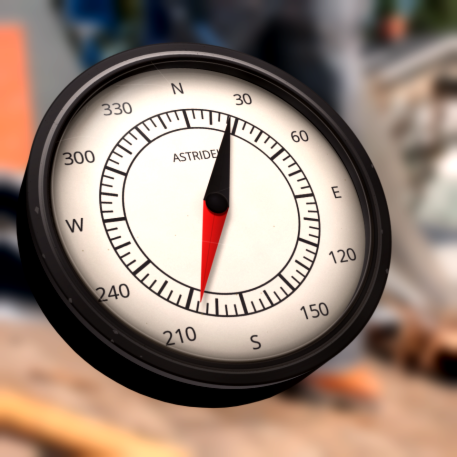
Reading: {"value": 205, "unit": "°"}
